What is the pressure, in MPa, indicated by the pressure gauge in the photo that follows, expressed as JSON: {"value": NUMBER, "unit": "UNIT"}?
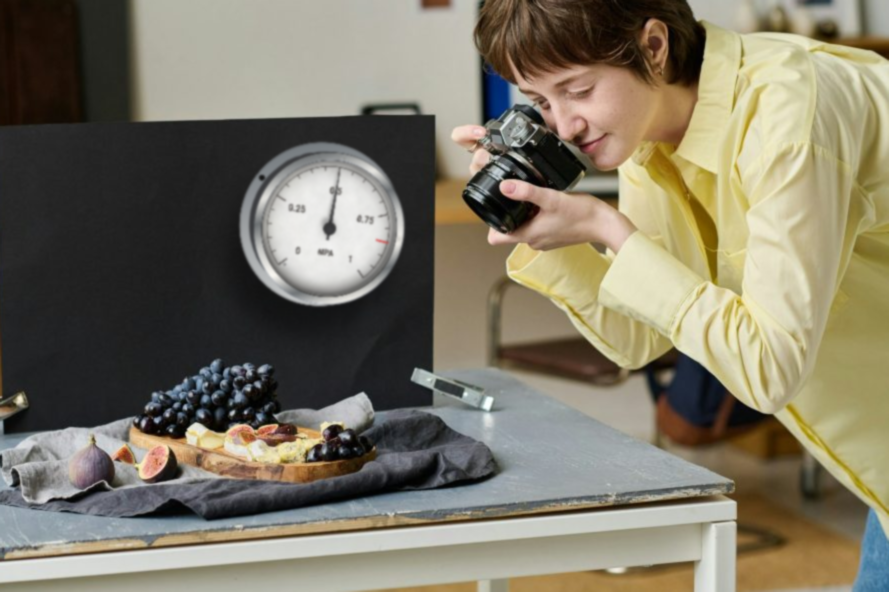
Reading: {"value": 0.5, "unit": "MPa"}
